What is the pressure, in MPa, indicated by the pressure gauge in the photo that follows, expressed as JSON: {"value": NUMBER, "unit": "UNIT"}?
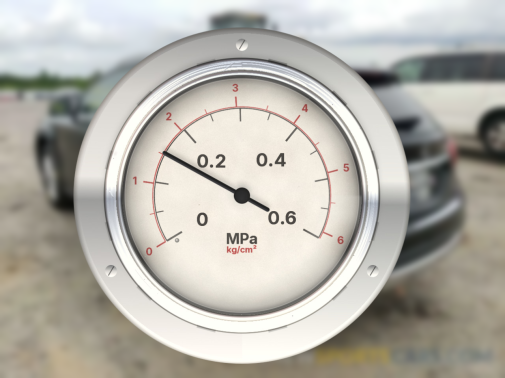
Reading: {"value": 0.15, "unit": "MPa"}
